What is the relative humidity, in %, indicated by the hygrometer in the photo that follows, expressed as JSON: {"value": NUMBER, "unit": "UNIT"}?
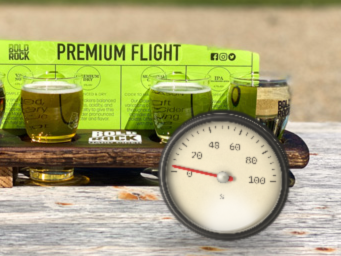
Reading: {"value": 4, "unit": "%"}
